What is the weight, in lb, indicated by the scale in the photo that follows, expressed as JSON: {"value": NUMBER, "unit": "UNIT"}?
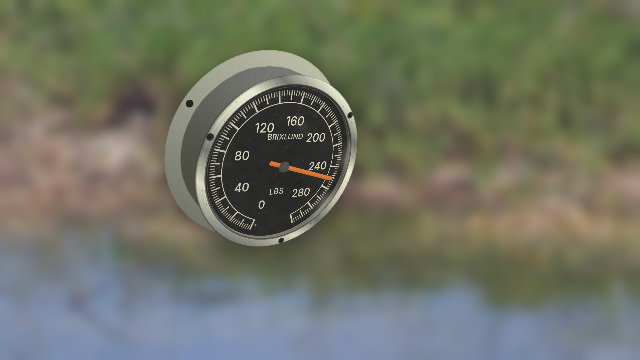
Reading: {"value": 250, "unit": "lb"}
